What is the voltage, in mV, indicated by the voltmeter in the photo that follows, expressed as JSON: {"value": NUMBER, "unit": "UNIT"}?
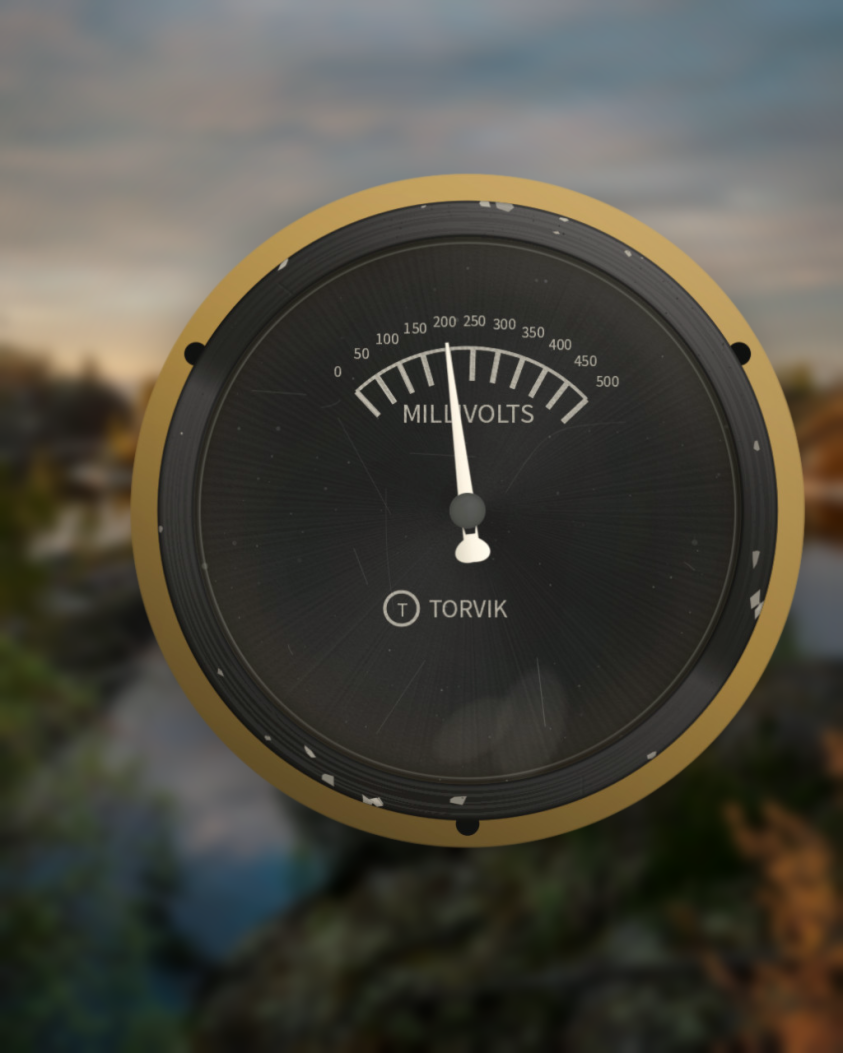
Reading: {"value": 200, "unit": "mV"}
